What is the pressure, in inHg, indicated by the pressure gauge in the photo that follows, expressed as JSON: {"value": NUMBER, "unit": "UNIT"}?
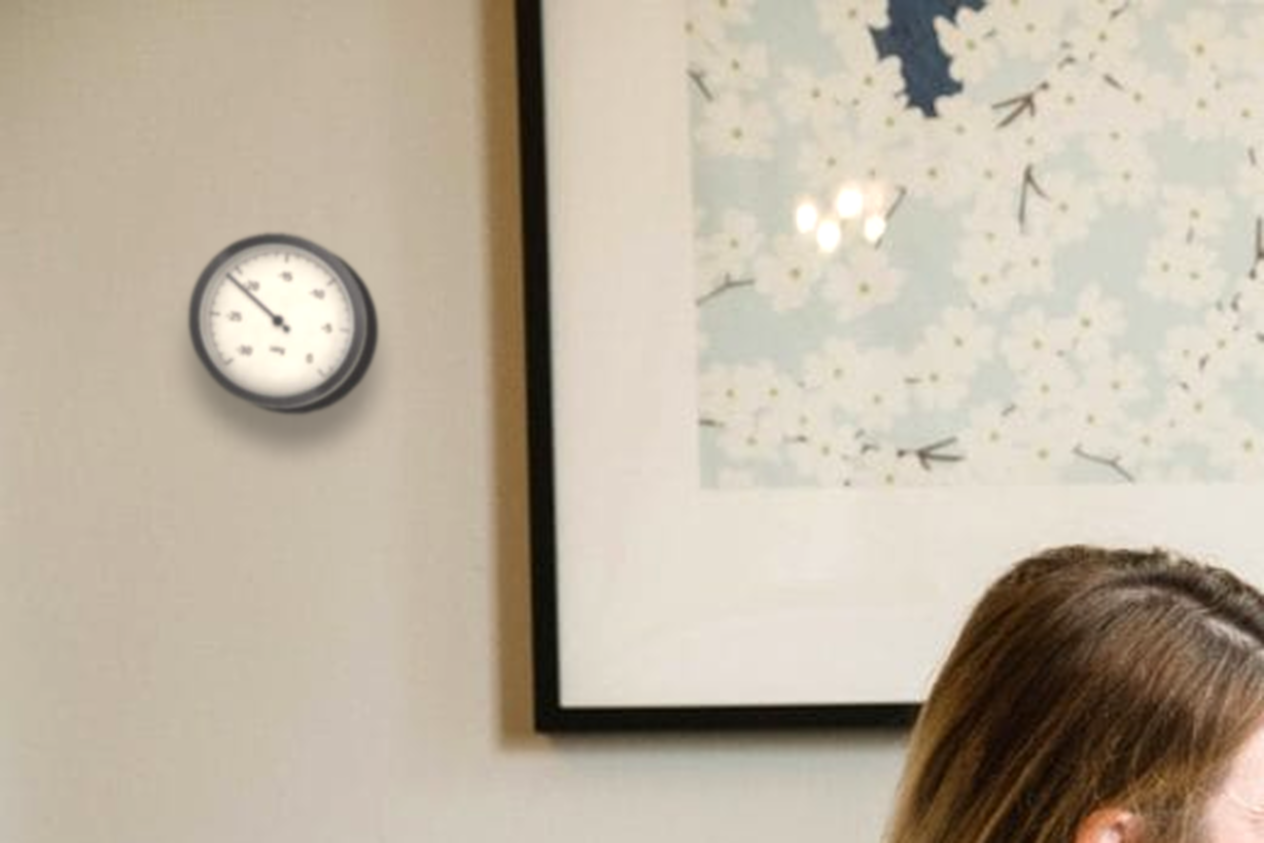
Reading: {"value": -21, "unit": "inHg"}
